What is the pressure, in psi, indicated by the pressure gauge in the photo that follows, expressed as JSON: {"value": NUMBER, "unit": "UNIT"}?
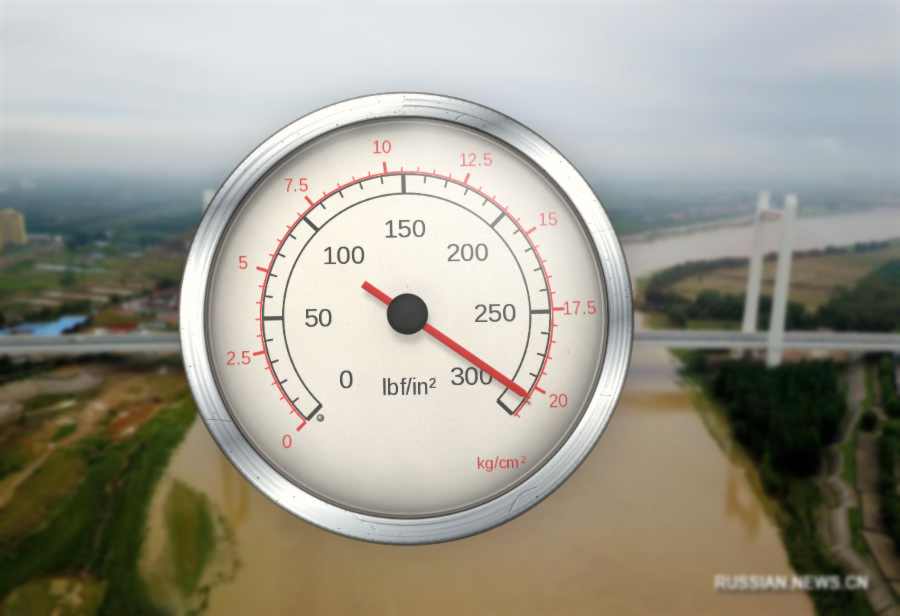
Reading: {"value": 290, "unit": "psi"}
